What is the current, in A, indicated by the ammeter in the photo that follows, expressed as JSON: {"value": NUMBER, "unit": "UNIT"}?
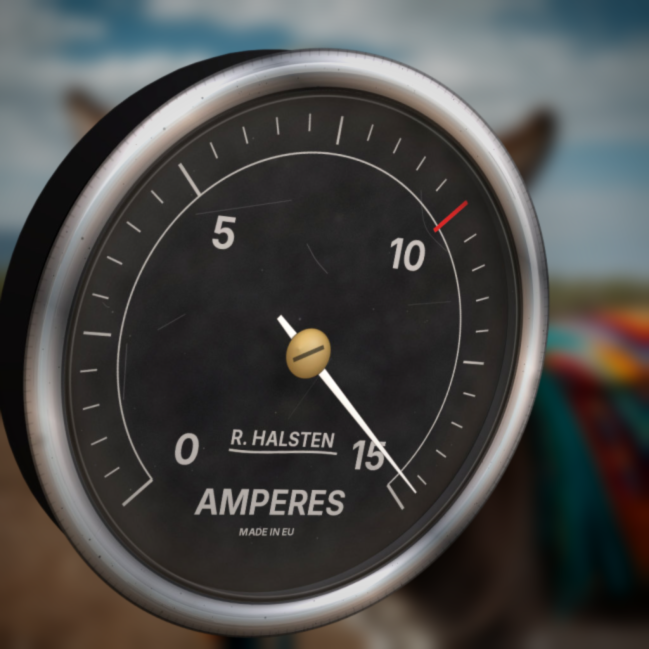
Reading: {"value": 14.75, "unit": "A"}
